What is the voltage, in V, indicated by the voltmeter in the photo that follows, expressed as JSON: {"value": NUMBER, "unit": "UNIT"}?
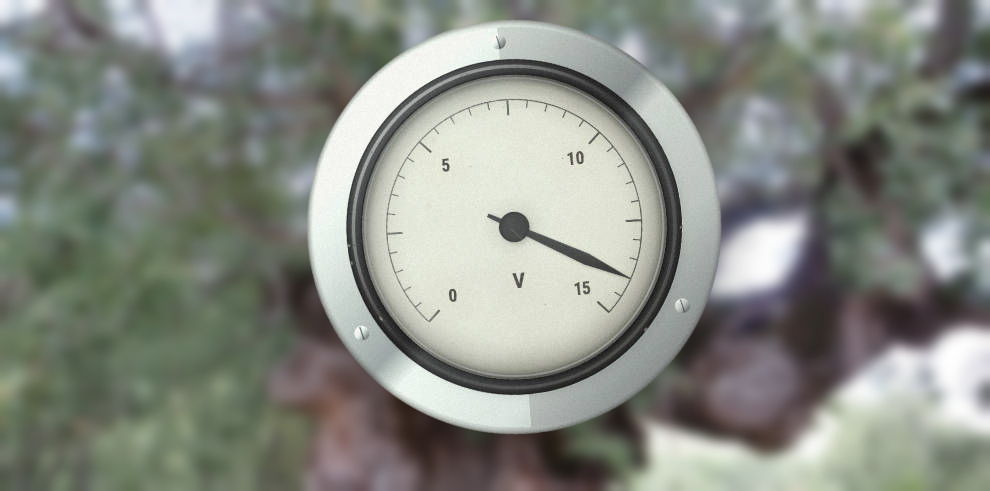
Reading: {"value": 14, "unit": "V"}
